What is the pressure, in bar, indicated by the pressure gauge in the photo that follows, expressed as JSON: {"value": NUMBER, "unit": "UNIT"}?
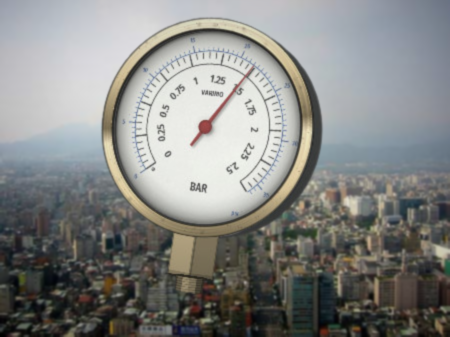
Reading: {"value": 1.5, "unit": "bar"}
